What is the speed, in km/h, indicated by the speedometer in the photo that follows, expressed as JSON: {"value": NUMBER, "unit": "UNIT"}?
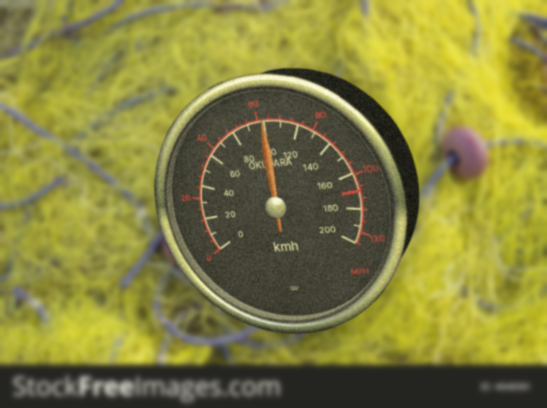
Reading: {"value": 100, "unit": "km/h"}
